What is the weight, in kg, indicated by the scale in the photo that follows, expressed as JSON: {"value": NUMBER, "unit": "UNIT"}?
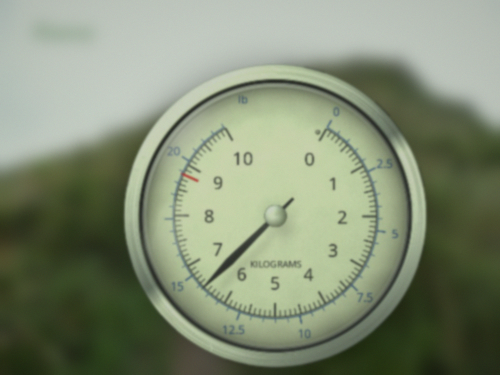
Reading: {"value": 6.5, "unit": "kg"}
